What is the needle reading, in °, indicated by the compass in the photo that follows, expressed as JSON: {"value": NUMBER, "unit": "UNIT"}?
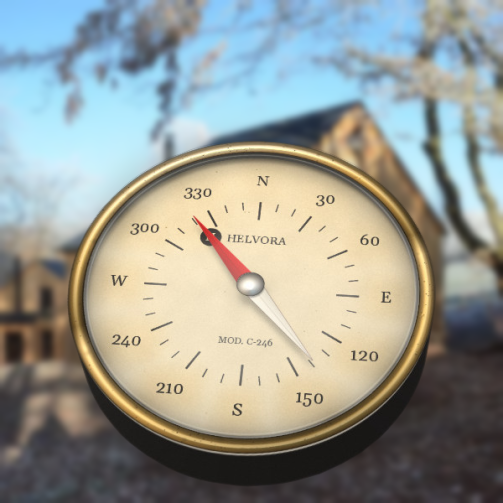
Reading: {"value": 320, "unit": "°"}
